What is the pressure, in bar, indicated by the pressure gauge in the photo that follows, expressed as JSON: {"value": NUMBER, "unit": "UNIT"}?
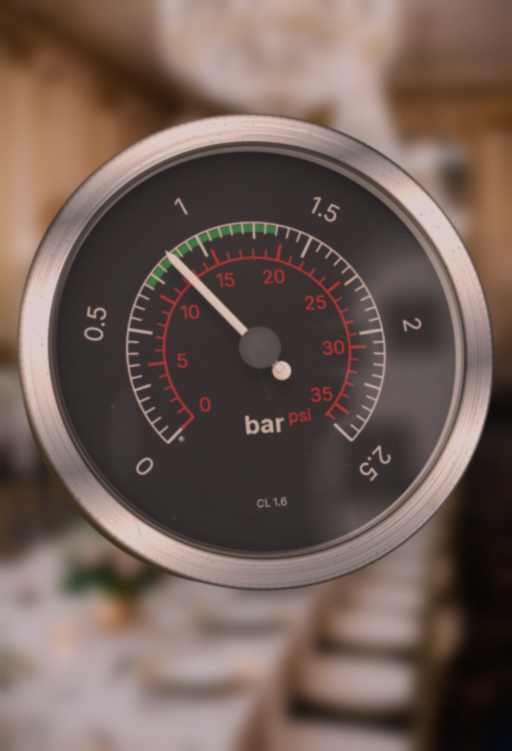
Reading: {"value": 0.85, "unit": "bar"}
